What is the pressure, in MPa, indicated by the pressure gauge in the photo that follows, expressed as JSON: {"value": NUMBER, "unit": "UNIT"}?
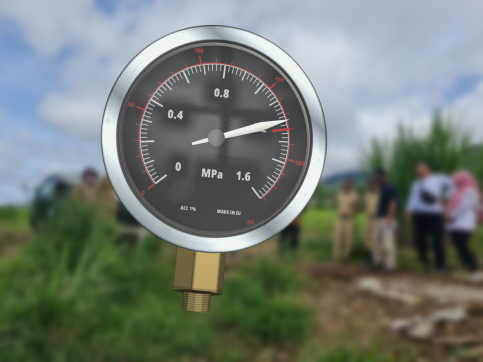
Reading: {"value": 1.2, "unit": "MPa"}
